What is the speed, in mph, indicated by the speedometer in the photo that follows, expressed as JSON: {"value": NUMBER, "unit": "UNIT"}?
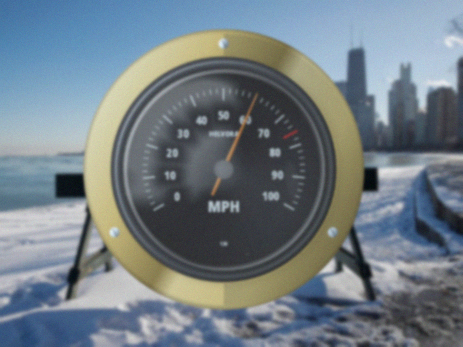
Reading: {"value": 60, "unit": "mph"}
